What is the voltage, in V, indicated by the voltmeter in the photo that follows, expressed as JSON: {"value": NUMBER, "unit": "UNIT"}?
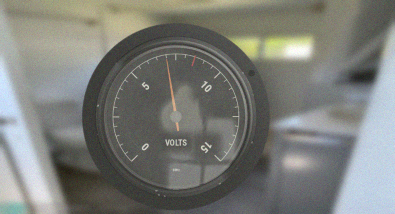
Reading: {"value": 7, "unit": "V"}
